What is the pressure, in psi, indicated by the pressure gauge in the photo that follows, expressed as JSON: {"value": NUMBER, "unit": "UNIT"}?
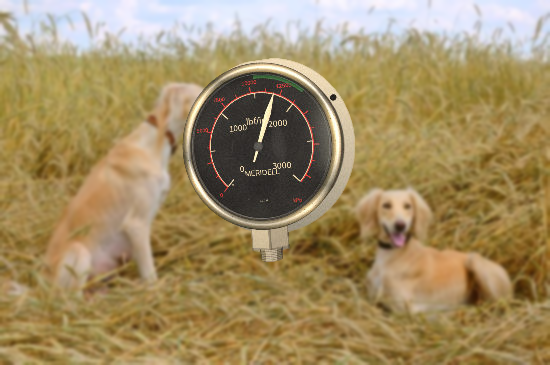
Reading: {"value": 1750, "unit": "psi"}
